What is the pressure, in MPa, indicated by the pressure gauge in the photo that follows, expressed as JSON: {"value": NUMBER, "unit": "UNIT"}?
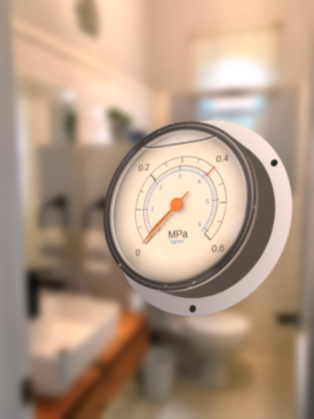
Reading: {"value": 0, "unit": "MPa"}
